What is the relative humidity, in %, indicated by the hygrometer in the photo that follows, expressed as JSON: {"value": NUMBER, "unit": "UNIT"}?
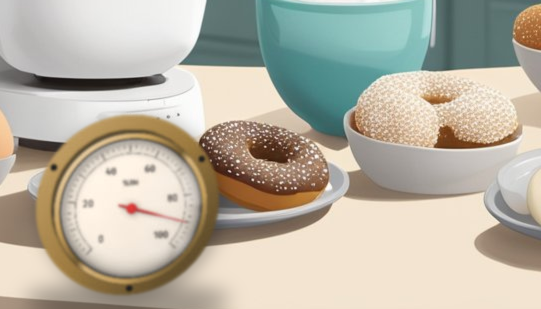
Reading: {"value": 90, "unit": "%"}
